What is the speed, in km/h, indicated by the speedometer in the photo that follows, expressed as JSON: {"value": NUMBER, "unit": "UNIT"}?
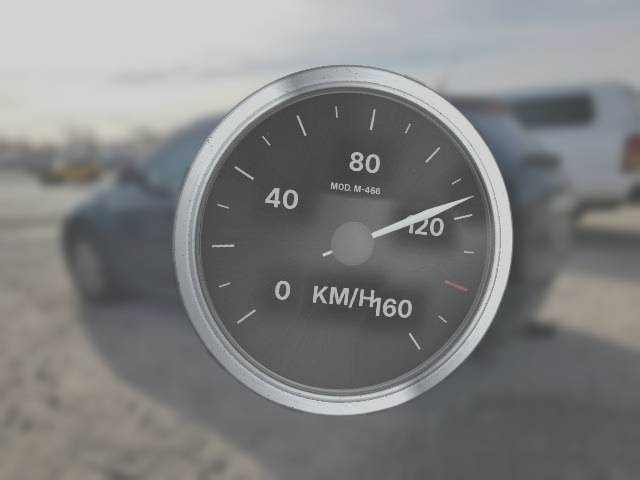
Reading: {"value": 115, "unit": "km/h"}
